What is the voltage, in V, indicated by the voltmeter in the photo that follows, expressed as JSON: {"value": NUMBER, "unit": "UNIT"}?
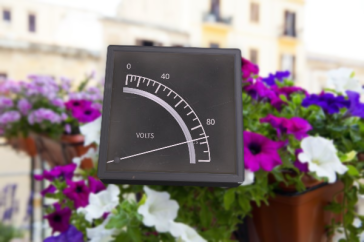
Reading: {"value": 87.5, "unit": "V"}
